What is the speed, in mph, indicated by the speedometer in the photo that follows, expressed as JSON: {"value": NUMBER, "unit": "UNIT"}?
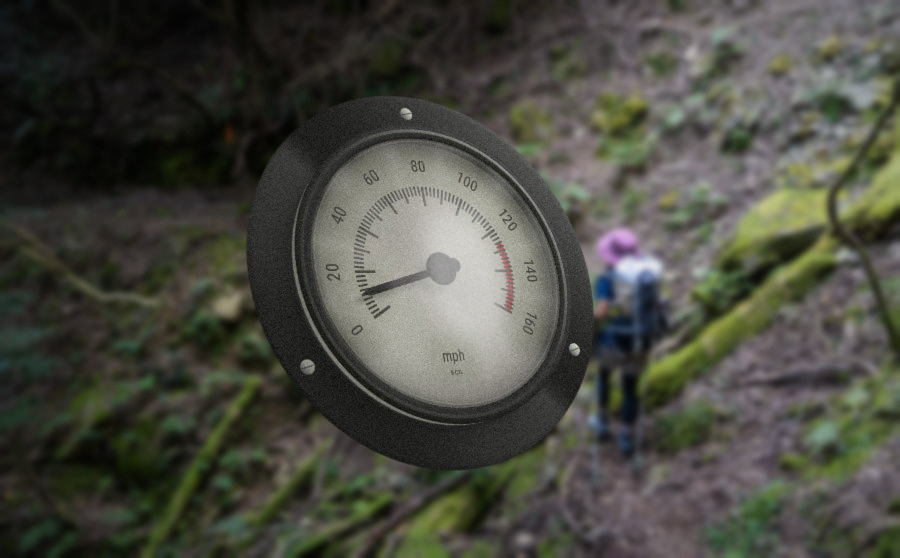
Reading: {"value": 10, "unit": "mph"}
